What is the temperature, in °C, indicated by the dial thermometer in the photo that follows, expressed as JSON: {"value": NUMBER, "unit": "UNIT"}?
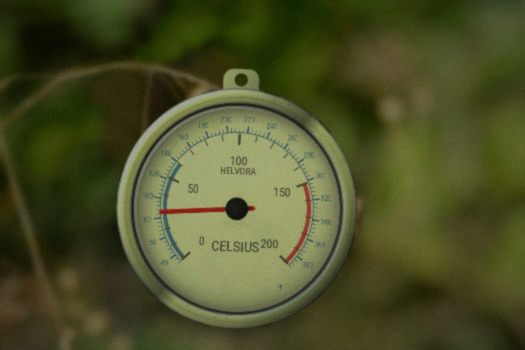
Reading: {"value": 30, "unit": "°C"}
